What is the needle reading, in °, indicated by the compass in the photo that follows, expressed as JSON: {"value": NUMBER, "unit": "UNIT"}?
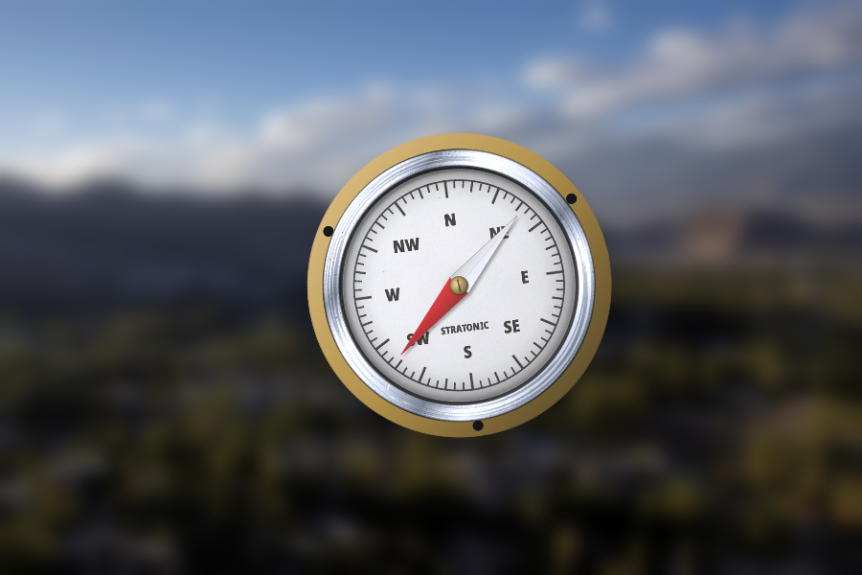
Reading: {"value": 227.5, "unit": "°"}
